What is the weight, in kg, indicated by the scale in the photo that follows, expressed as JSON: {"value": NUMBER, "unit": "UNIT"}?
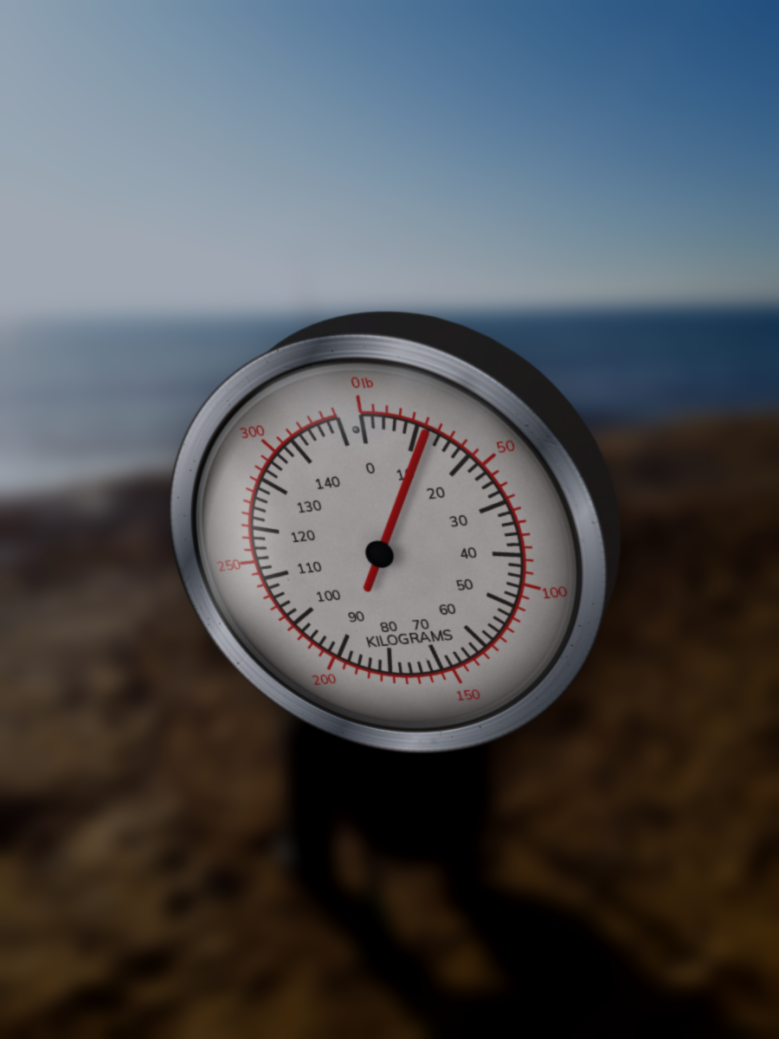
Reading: {"value": 12, "unit": "kg"}
